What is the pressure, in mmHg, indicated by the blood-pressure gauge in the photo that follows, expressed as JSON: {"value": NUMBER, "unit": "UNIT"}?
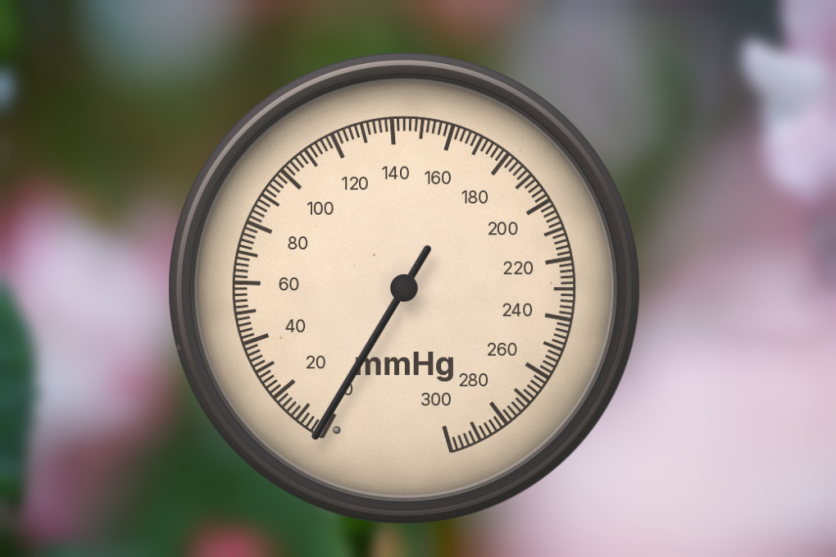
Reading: {"value": 2, "unit": "mmHg"}
